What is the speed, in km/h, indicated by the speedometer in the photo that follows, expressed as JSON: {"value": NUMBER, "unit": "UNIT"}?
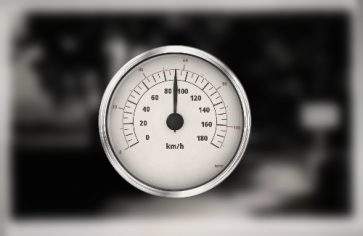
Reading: {"value": 90, "unit": "km/h"}
